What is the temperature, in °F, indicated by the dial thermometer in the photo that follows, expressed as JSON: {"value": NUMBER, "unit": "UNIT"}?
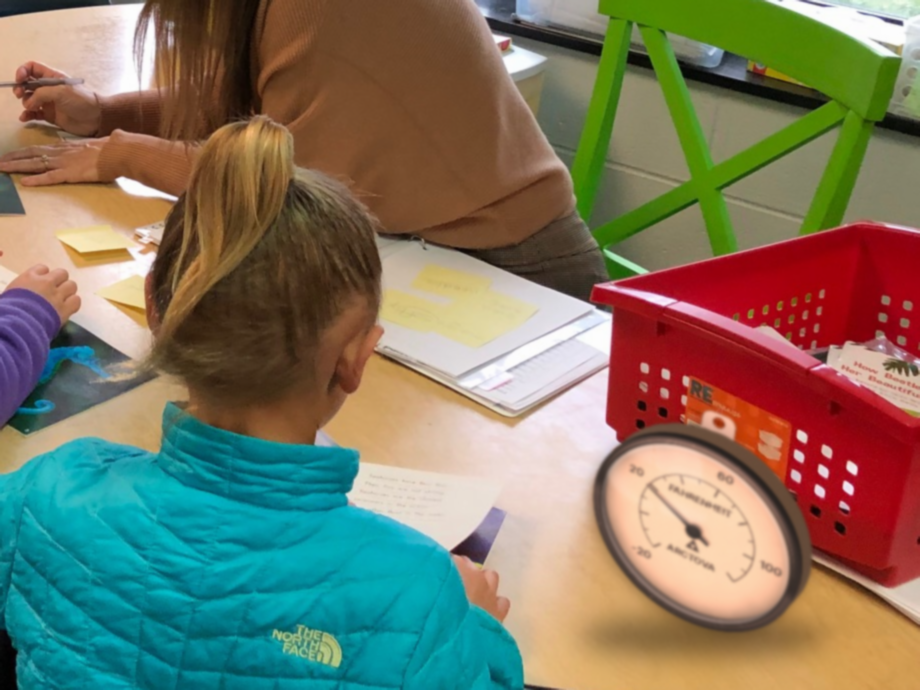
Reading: {"value": 20, "unit": "°F"}
